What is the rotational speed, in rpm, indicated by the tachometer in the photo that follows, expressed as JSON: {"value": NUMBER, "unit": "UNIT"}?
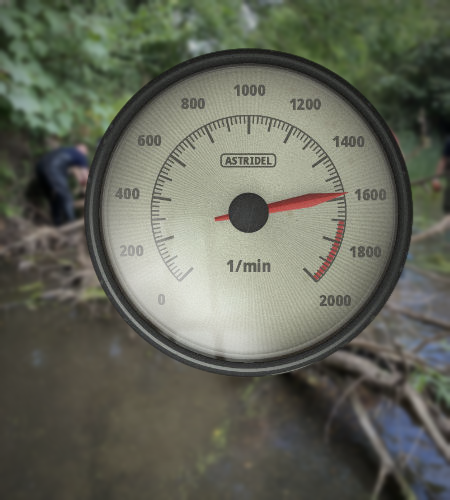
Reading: {"value": 1580, "unit": "rpm"}
